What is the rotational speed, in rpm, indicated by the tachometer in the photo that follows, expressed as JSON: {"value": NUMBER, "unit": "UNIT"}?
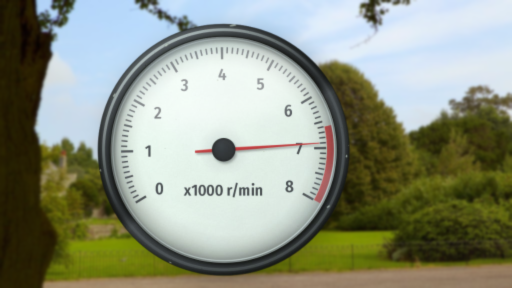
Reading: {"value": 6900, "unit": "rpm"}
